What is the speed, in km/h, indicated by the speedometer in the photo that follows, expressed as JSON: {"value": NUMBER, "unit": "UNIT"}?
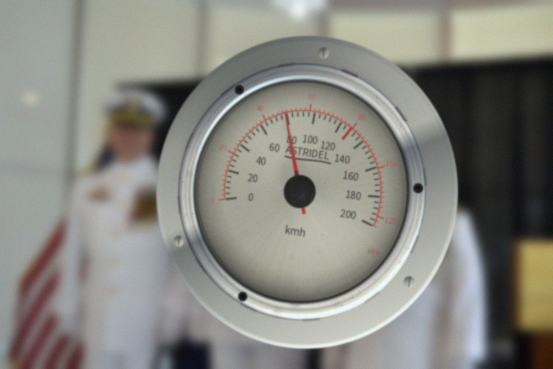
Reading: {"value": 80, "unit": "km/h"}
